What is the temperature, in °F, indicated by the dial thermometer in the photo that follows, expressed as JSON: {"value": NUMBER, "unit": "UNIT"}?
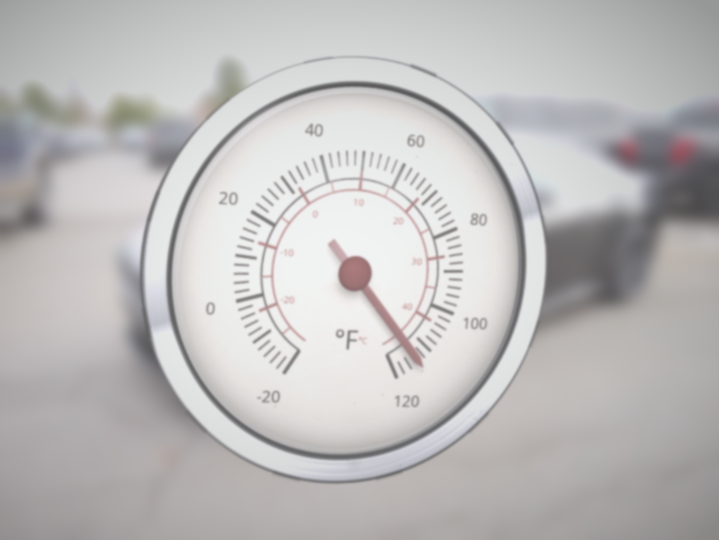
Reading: {"value": 114, "unit": "°F"}
